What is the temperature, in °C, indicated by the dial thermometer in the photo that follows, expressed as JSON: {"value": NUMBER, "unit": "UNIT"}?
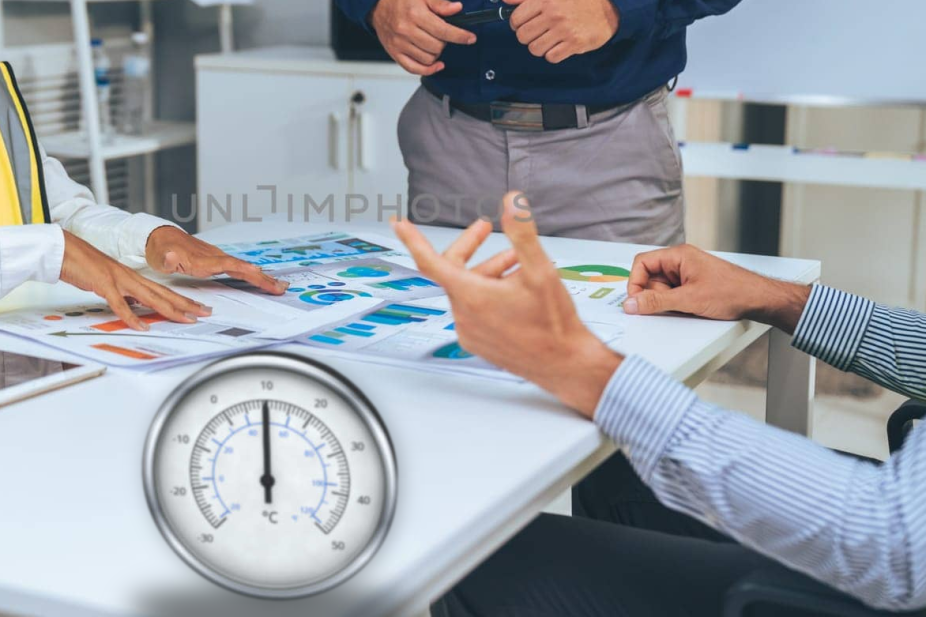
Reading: {"value": 10, "unit": "°C"}
